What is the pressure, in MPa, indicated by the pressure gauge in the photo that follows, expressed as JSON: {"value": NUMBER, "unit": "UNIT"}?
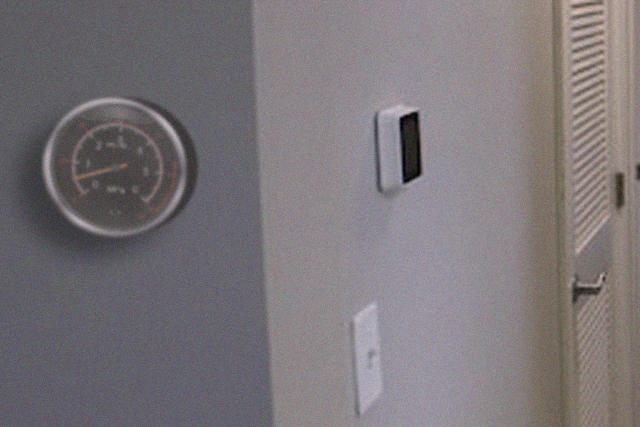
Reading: {"value": 0.5, "unit": "MPa"}
